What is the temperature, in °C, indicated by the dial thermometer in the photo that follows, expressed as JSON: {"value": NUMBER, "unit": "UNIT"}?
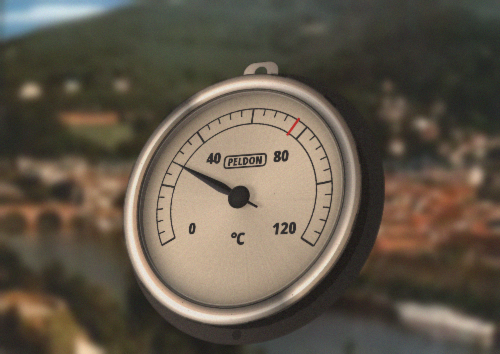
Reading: {"value": 28, "unit": "°C"}
